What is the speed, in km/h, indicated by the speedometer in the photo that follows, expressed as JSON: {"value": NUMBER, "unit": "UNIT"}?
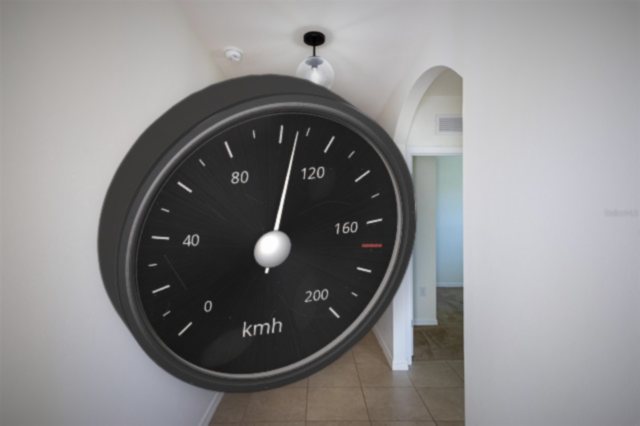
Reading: {"value": 105, "unit": "km/h"}
